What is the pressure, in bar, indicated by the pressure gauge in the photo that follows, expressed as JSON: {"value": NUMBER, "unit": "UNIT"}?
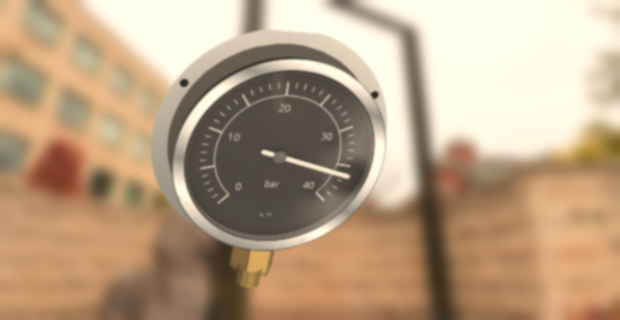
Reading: {"value": 36, "unit": "bar"}
